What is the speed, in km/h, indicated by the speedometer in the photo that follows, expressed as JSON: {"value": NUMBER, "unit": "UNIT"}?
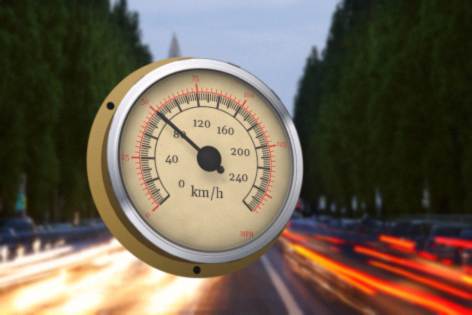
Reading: {"value": 80, "unit": "km/h"}
